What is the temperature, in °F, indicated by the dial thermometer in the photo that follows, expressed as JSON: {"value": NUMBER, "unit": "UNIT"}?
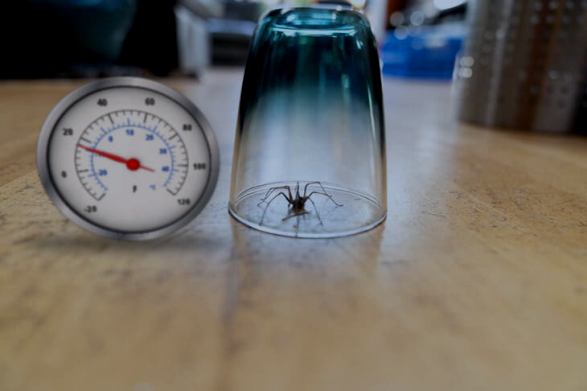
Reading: {"value": 16, "unit": "°F"}
